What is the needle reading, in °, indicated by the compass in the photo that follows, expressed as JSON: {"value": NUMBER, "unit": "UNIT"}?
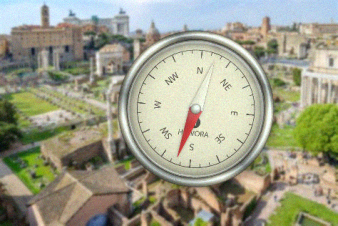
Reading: {"value": 195, "unit": "°"}
